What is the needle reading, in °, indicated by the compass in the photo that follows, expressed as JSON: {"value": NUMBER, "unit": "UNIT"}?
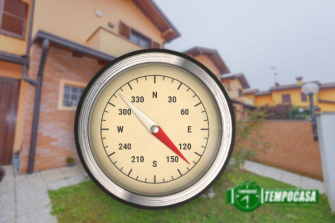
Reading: {"value": 135, "unit": "°"}
